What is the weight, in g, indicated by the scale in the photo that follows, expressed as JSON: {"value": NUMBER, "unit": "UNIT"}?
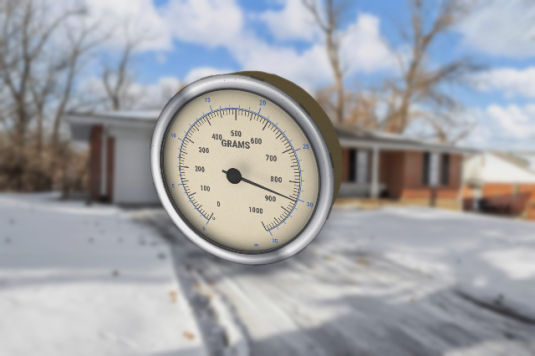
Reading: {"value": 850, "unit": "g"}
